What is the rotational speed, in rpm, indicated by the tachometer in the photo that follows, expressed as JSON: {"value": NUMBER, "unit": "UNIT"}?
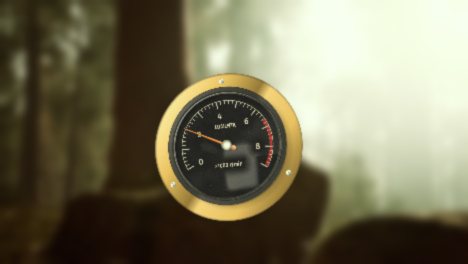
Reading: {"value": 2000, "unit": "rpm"}
